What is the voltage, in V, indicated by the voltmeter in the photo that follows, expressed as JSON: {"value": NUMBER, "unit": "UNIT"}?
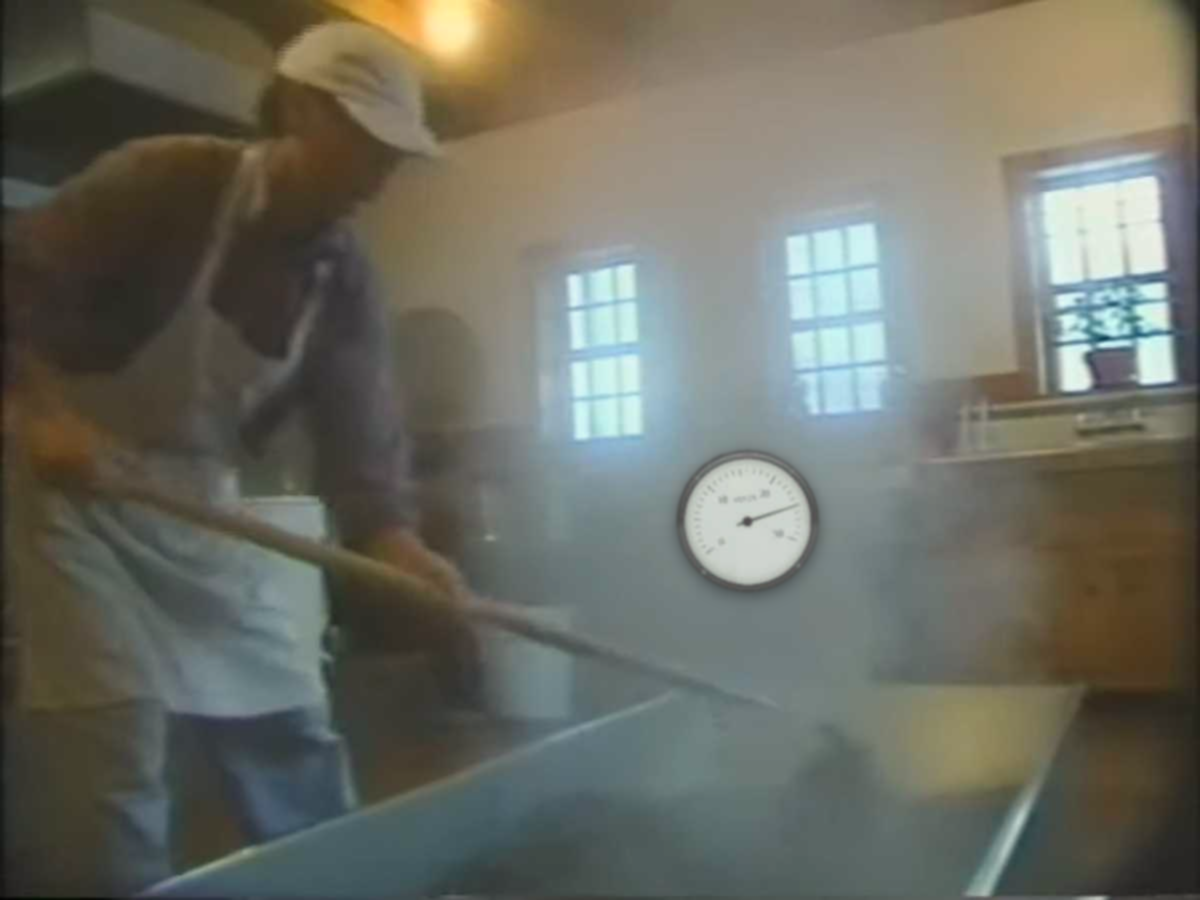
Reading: {"value": 25, "unit": "V"}
